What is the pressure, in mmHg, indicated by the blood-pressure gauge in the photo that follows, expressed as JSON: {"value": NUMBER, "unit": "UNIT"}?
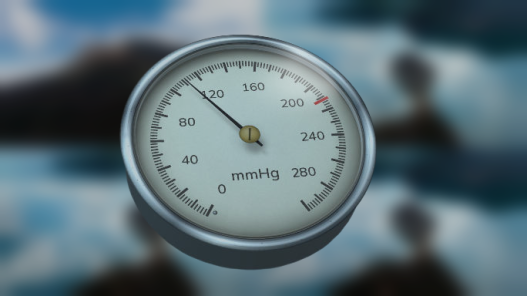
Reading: {"value": 110, "unit": "mmHg"}
